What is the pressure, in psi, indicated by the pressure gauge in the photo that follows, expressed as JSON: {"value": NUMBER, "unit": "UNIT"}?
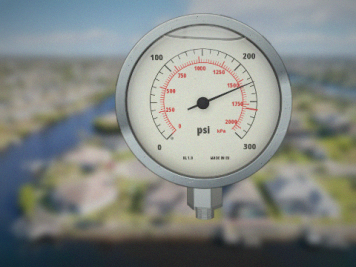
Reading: {"value": 225, "unit": "psi"}
